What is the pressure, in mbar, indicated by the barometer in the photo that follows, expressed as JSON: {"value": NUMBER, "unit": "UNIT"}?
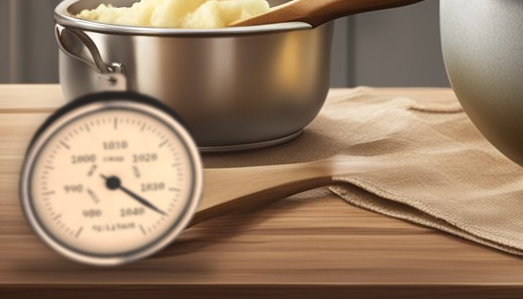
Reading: {"value": 1035, "unit": "mbar"}
